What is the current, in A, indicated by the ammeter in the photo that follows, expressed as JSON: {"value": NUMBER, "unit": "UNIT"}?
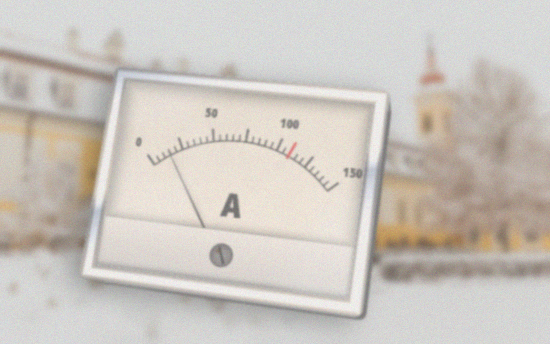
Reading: {"value": 15, "unit": "A"}
